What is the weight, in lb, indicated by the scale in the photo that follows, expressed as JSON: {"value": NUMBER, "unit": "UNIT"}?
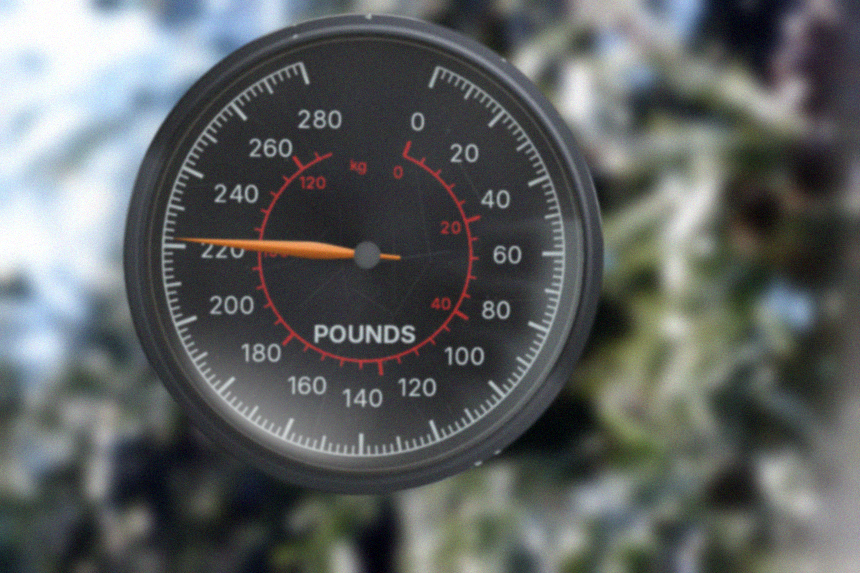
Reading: {"value": 222, "unit": "lb"}
